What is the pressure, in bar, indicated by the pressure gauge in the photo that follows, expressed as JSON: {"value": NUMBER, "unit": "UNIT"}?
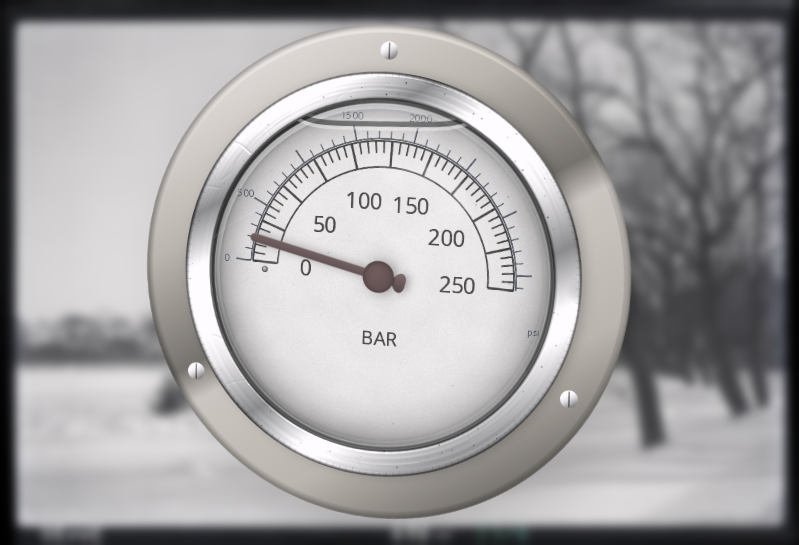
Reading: {"value": 15, "unit": "bar"}
